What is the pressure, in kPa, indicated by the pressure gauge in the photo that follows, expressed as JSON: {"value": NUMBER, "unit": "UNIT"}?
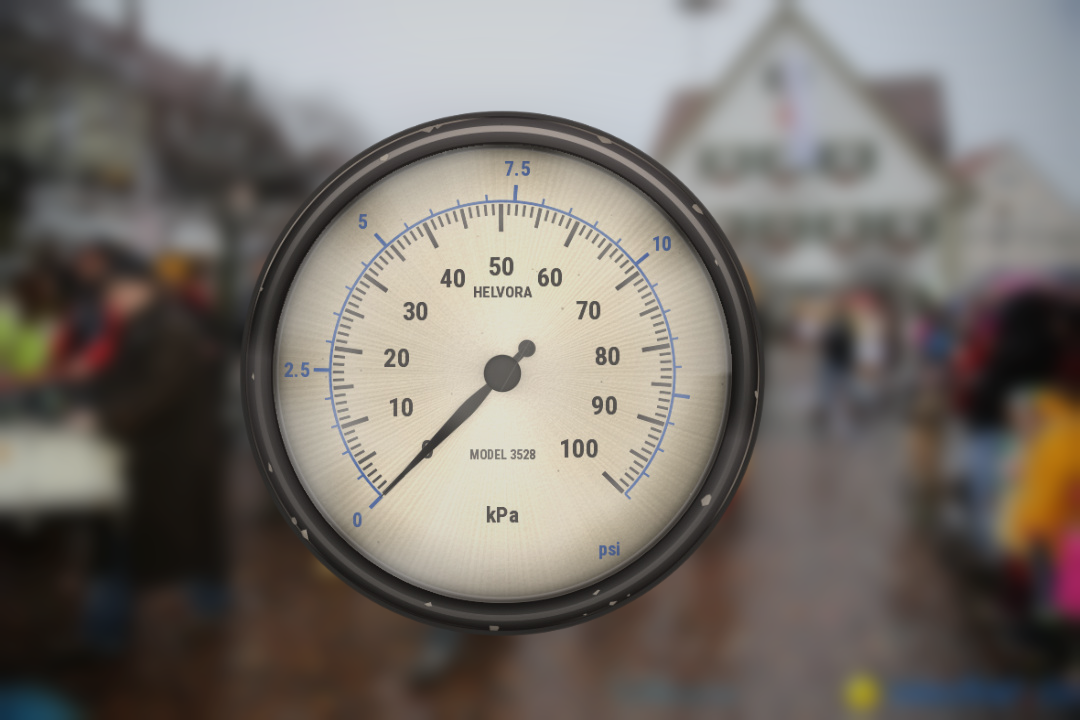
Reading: {"value": 0, "unit": "kPa"}
